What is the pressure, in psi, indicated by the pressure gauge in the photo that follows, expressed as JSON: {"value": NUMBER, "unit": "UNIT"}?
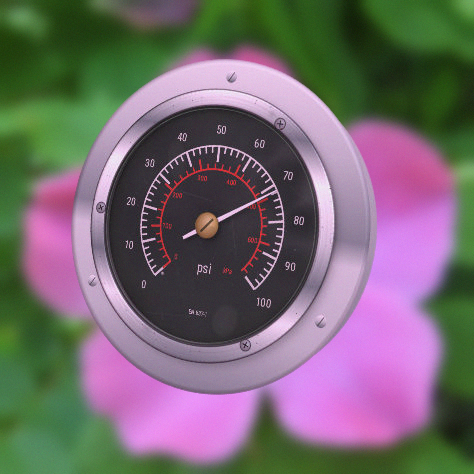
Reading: {"value": 72, "unit": "psi"}
